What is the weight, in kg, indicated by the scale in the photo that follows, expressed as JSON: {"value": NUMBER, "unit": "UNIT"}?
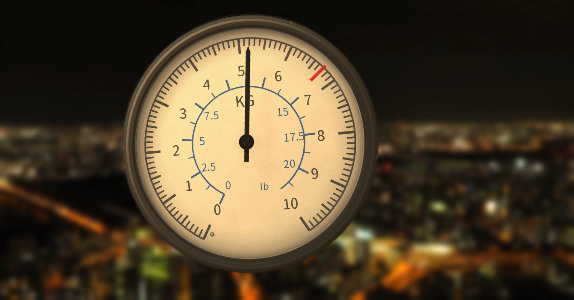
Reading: {"value": 5.2, "unit": "kg"}
